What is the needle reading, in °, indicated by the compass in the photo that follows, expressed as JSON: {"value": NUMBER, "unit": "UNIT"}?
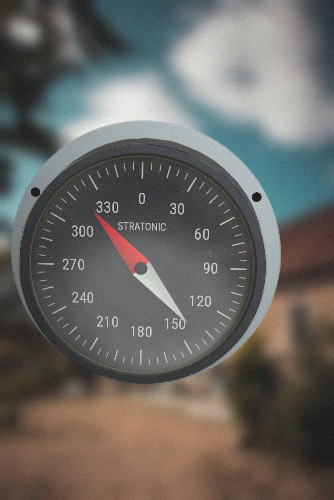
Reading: {"value": 320, "unit": "°"}
